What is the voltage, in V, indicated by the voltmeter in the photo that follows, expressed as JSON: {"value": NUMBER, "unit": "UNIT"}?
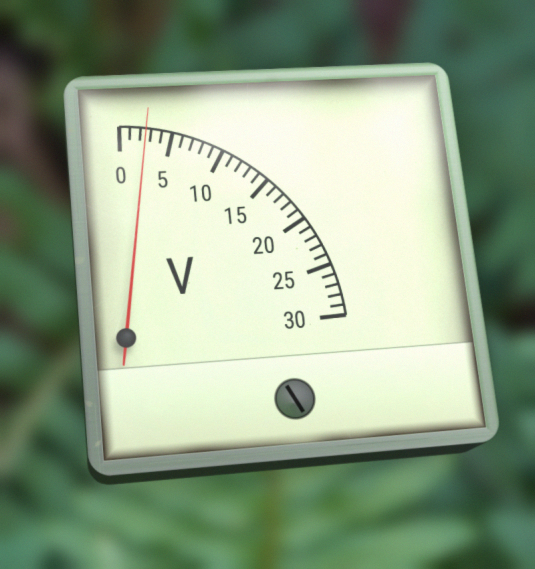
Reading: {"value": 2.5, "unit": "V"}
